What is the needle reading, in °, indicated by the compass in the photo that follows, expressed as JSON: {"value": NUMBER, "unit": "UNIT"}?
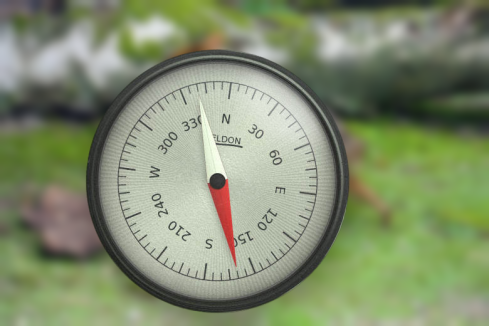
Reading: {"value": 160, "unit": "°"}
